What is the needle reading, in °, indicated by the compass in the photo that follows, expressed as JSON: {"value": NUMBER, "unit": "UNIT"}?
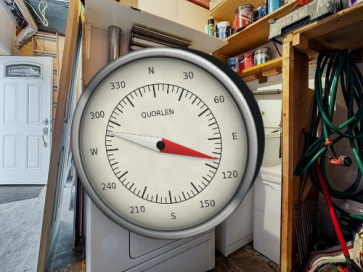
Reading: {"value": 110, "unit": "°"}
